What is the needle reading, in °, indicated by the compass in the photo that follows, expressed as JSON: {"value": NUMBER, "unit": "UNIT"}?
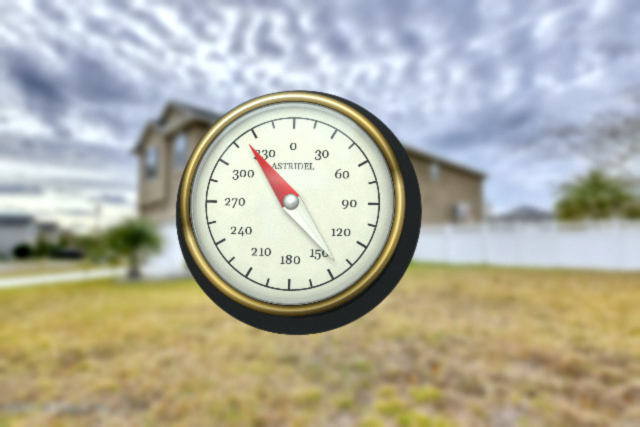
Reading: {"value": 322.5, "unit": "°"}
